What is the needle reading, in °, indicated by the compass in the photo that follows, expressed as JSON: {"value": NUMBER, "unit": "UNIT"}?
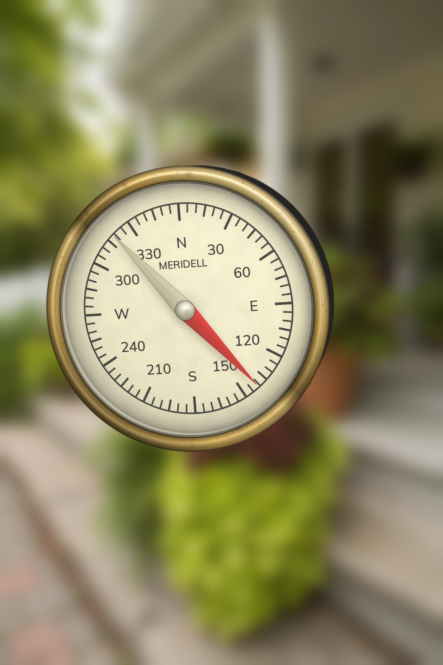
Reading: {"value": 140, "unit": "°"}
